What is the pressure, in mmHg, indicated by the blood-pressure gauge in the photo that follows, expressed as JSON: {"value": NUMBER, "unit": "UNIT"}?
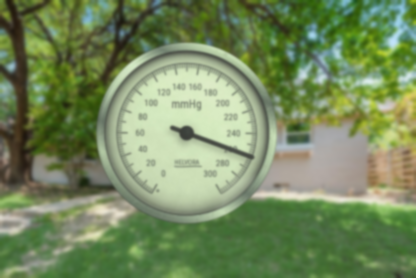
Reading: {"value": 260, "unit": "mmHg"}
